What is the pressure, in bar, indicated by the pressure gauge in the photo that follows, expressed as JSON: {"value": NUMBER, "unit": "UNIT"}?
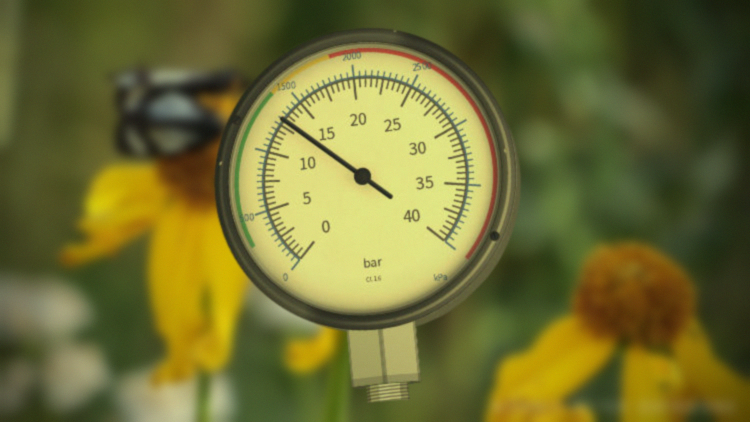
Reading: {"value": 13, "unit": "bar"}
